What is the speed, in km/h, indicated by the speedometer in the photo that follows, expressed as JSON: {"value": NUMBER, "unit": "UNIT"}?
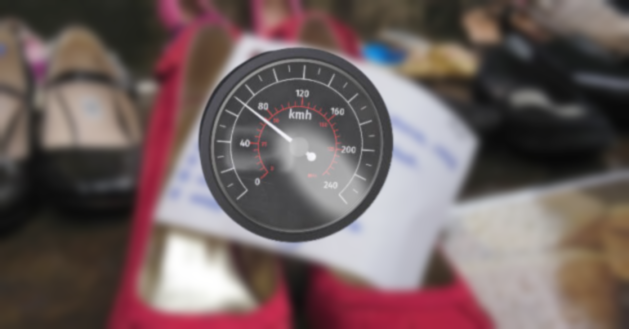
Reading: {"value": 70, "unit": "km/h"}
